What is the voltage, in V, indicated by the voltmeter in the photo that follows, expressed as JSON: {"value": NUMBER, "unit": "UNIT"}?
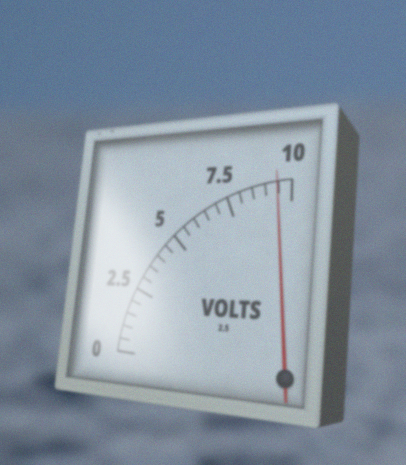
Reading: {"value": 9.5, "unit": "V"}
